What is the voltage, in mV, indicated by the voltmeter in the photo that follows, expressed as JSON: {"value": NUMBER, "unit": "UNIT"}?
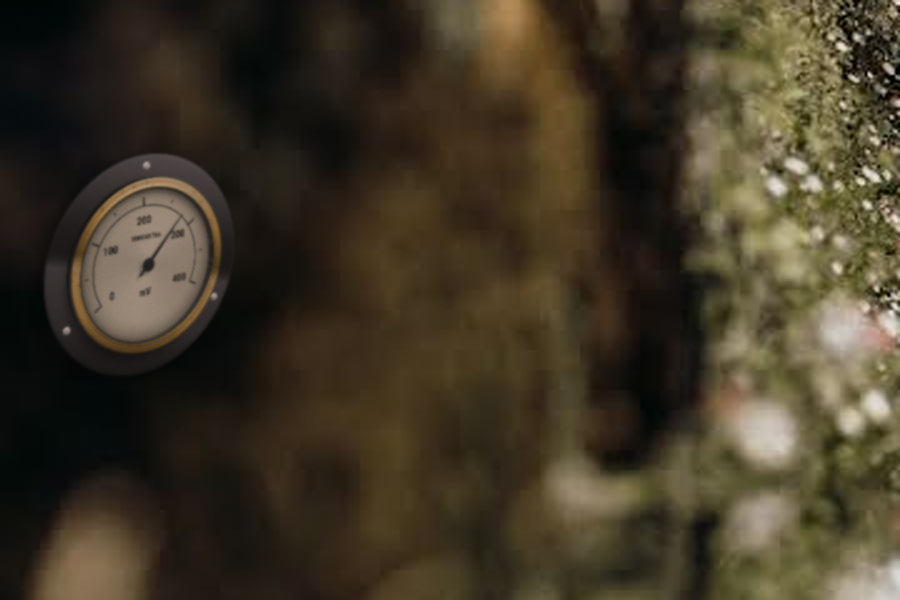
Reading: {"value": 275, "unit": "mV"}
